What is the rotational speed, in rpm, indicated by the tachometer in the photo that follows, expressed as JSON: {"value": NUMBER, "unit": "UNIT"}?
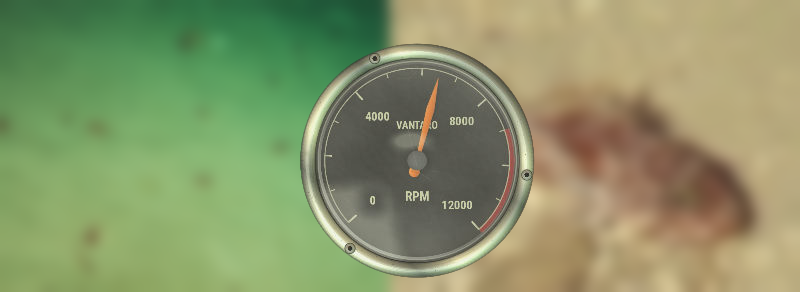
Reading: {"value": 6500, "unit": "rpm"}
